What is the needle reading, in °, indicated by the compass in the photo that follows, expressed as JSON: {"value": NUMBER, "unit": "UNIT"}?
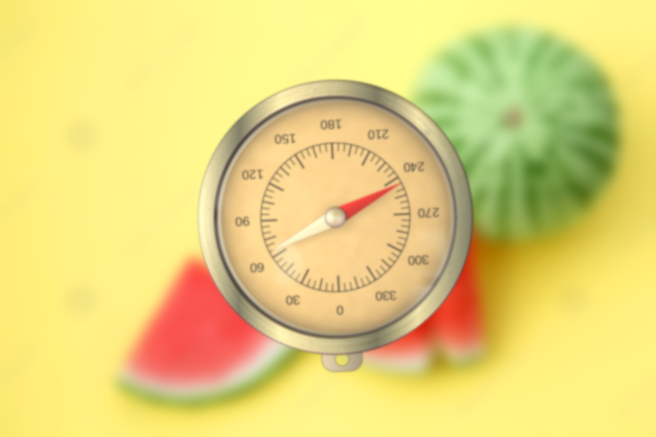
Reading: {"value": 245, "unit": "°"}
